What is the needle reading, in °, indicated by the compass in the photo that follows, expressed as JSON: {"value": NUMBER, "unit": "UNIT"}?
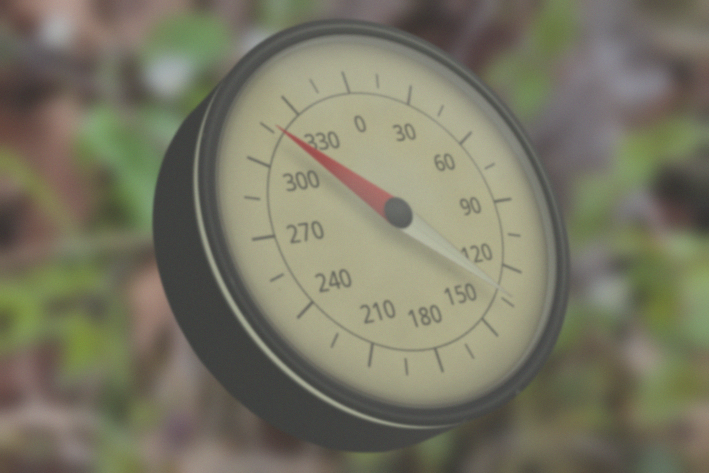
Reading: {"value": 315, "unit": "°"}
